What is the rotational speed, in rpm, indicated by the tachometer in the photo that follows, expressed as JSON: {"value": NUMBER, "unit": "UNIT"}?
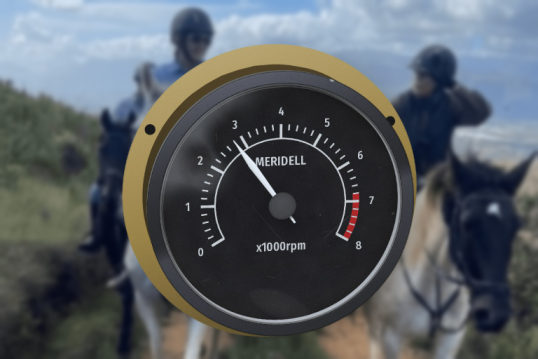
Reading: {"value": 2800, "unit": "rpm"}
